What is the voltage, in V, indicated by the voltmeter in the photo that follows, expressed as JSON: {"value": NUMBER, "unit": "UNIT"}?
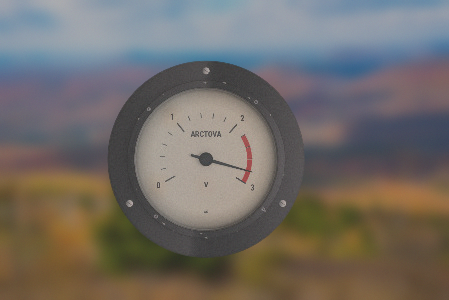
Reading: {"value": 2.8, "unit": "V"}
